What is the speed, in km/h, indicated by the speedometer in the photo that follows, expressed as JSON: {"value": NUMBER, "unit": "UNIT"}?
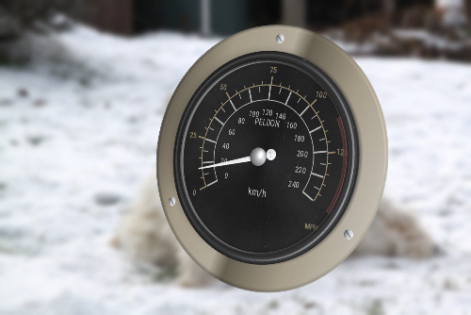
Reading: {"value": 15, "unit": "km/h"}
